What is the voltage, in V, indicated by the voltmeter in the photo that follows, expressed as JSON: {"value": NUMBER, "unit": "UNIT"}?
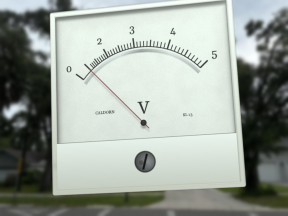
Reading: {"value": 1, "unit": "V"}
